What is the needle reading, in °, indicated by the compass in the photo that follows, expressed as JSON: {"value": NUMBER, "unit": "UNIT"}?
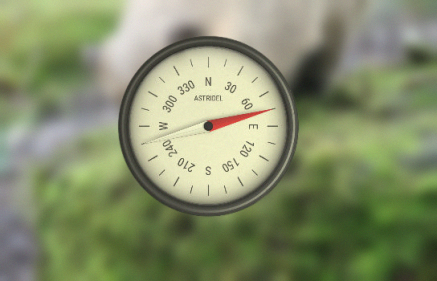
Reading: {"value": 75, "unit": "°"}
